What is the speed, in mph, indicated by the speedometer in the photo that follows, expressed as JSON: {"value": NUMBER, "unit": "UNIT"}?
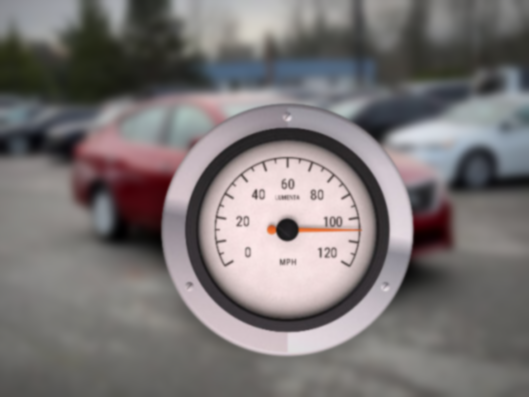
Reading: {"value": 105, "unit": "mph"}
